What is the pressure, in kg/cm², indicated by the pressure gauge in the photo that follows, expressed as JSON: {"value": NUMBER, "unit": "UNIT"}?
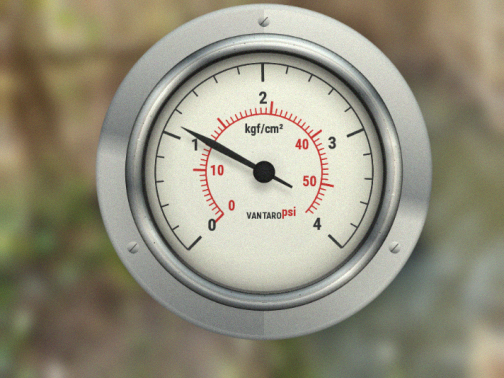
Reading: {"value": 1.1, "unit": "kg/cm²"}
